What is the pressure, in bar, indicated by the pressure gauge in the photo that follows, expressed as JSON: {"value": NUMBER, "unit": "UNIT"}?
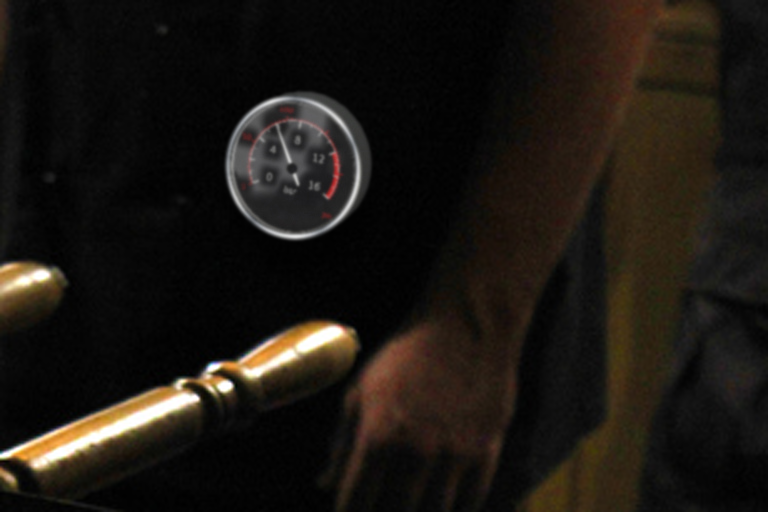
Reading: {"value": 6, "unit": "bar"}
